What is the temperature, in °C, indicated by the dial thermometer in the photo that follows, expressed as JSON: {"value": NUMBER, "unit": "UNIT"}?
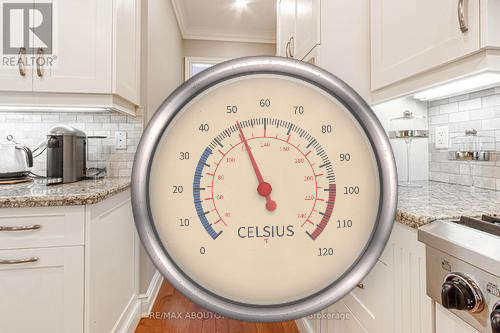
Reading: {"value": 50, "unit": "°C"}
